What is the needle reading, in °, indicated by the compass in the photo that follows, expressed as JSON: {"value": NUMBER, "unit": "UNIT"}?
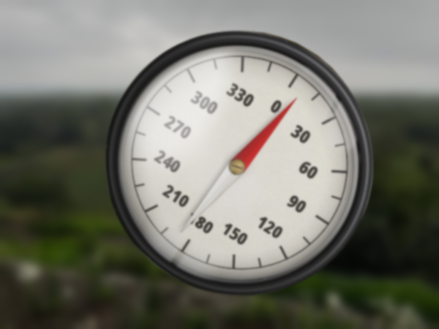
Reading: {"value": 7.5, "unit": "°"}
